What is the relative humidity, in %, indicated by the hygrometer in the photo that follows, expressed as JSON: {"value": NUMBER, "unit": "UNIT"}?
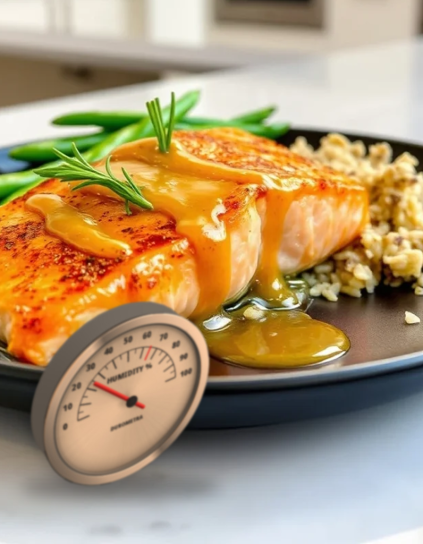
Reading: {"value": 25, "unit": "%"}
